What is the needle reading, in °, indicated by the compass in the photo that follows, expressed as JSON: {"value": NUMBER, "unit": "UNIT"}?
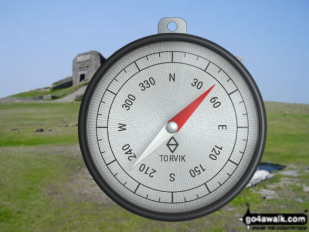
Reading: {"value": 45, "unit": "°"}
